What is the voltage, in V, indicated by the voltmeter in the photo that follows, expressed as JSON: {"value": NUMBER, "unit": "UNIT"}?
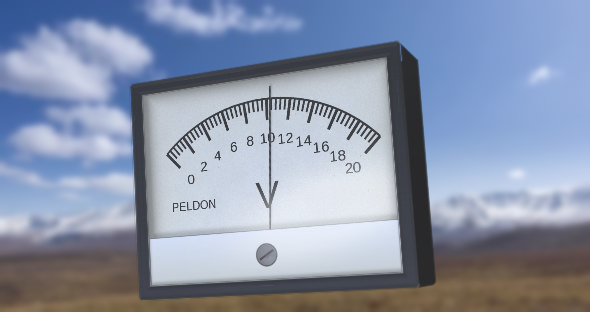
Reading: {"value": 10.4, "unit": "V"}
